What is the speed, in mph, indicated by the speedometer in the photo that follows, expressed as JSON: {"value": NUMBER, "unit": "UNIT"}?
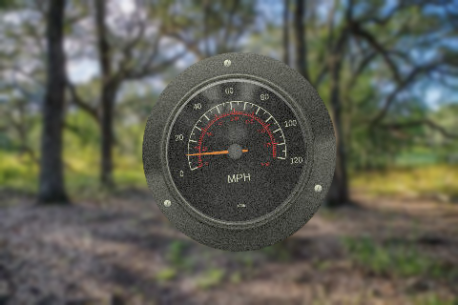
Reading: {"value": 10, "unit": "mph"}
